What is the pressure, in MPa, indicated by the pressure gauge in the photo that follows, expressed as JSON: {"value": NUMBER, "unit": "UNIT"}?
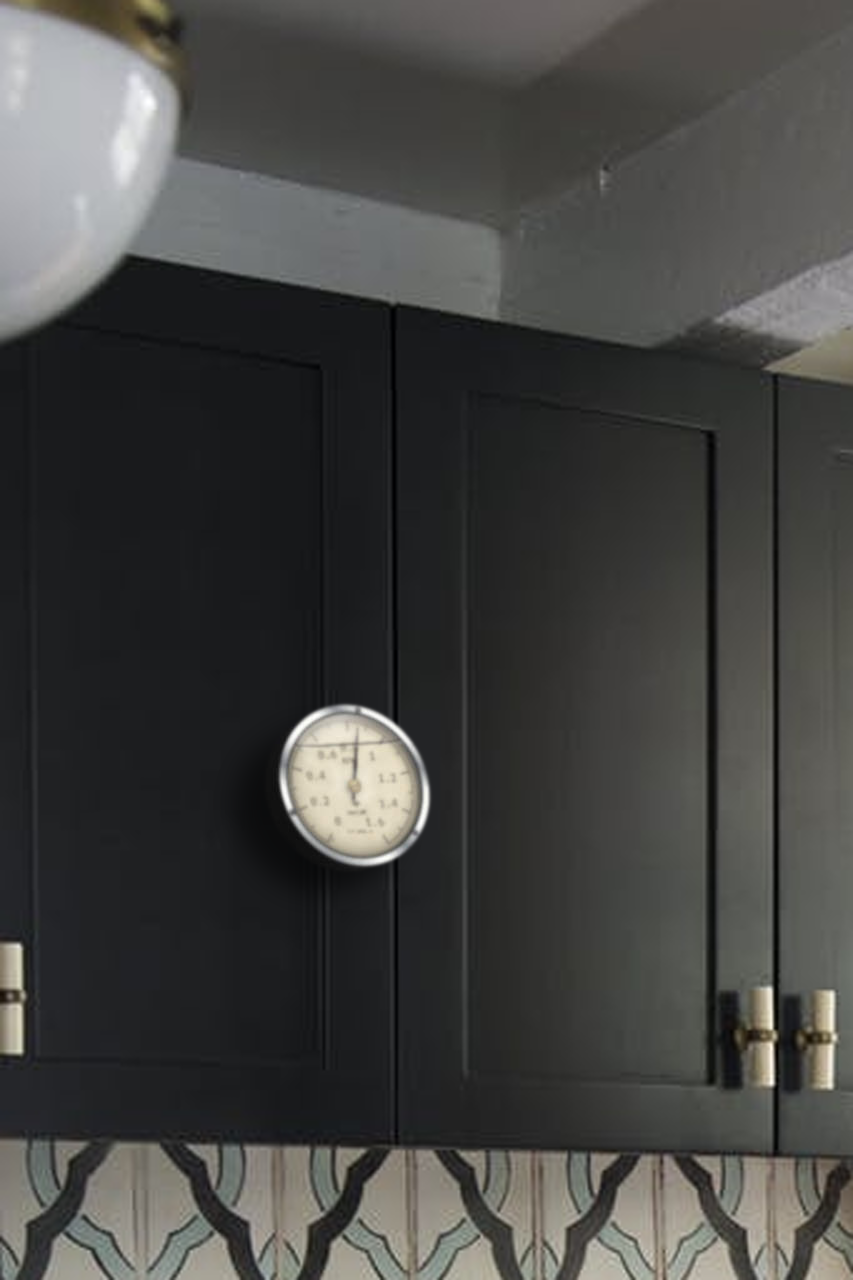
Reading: {"value": 0.85, "unit": "MPa"}
